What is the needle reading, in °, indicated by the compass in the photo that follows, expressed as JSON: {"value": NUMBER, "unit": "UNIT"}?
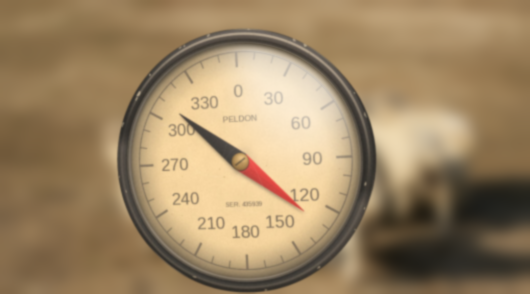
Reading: {"value": 130, "unit": "°"}
